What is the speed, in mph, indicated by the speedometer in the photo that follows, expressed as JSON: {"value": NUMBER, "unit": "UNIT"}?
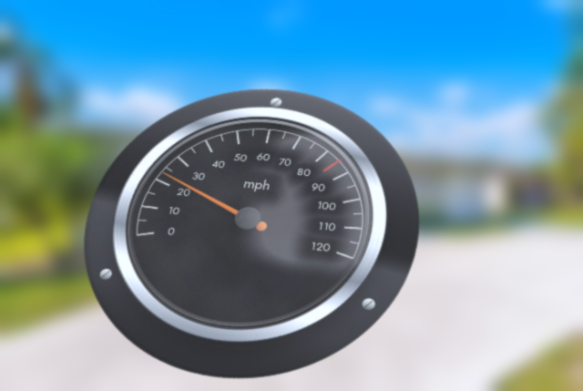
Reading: {"value": 22.5, "unit": "mph"}
